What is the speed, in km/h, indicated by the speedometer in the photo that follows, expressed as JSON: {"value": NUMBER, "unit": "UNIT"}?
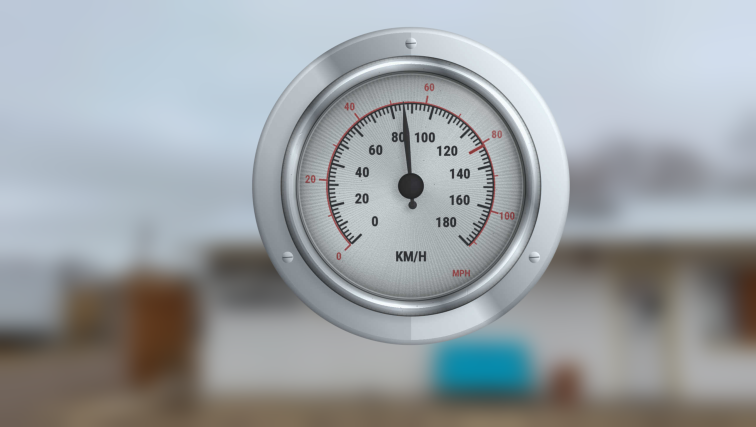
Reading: {"value": 86, "unit": "km/h"}
